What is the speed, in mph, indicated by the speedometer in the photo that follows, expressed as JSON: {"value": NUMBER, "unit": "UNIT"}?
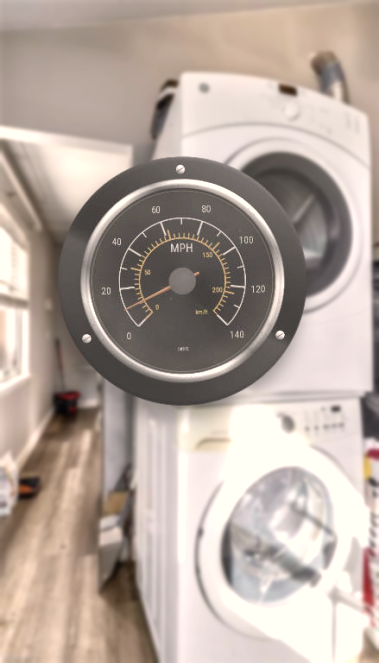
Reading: {"value": 10, "unit": "mph"}
